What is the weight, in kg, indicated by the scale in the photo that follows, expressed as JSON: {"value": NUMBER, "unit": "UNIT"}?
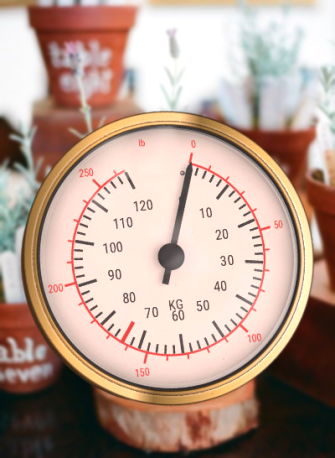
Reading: {"value": 0, "unit": "kg"}
